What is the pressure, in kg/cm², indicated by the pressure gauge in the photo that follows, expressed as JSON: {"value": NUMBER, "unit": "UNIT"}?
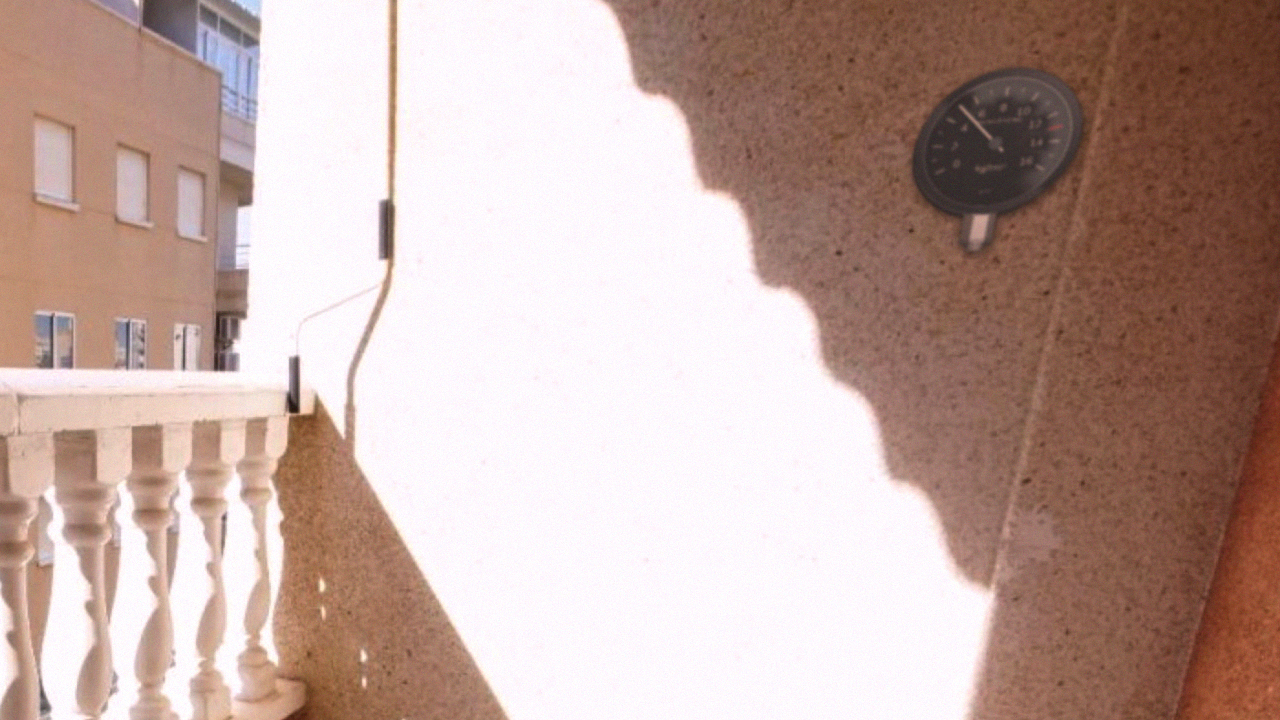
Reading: {"value": 5, "unit": "kg/cm²"}
